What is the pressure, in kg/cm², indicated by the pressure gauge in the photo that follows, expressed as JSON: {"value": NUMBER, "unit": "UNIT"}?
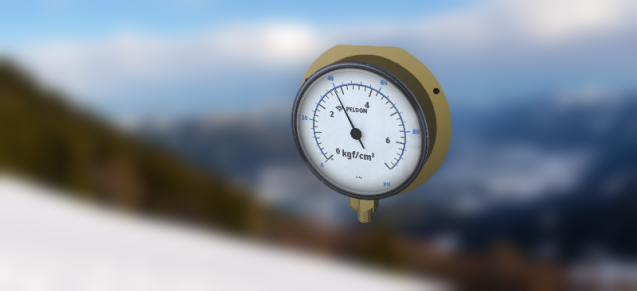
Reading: {"value": 2.8, "unit": "kg/cm²"}
